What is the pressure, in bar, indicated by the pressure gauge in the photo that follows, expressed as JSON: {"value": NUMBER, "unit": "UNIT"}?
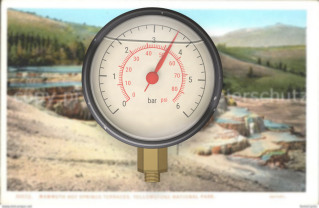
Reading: {"value": 3.6, "unit": "bar"}
